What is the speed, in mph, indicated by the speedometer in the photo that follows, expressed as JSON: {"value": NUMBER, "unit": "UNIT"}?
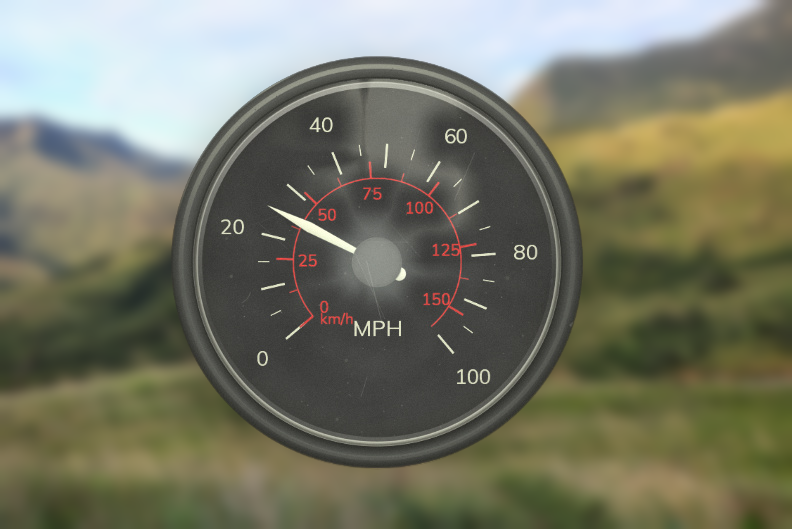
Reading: {"value": 25, "unit": "mph"}
